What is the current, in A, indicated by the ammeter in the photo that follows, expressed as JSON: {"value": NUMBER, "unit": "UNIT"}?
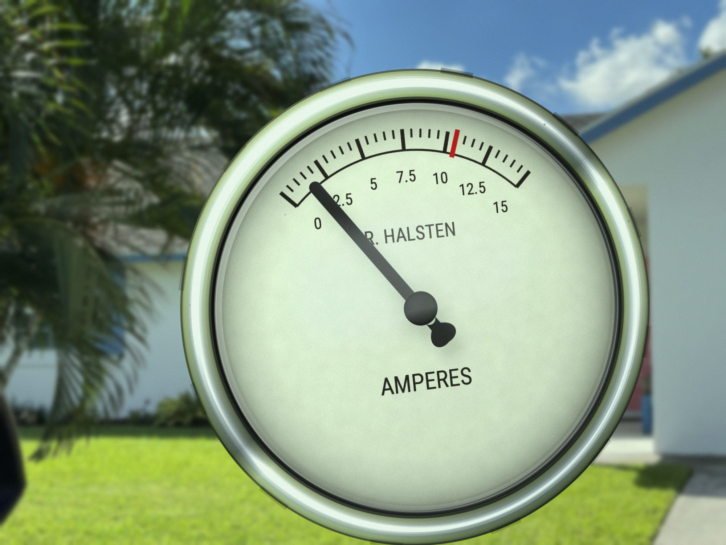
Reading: {"value": 1.5, "unit": "A"}
